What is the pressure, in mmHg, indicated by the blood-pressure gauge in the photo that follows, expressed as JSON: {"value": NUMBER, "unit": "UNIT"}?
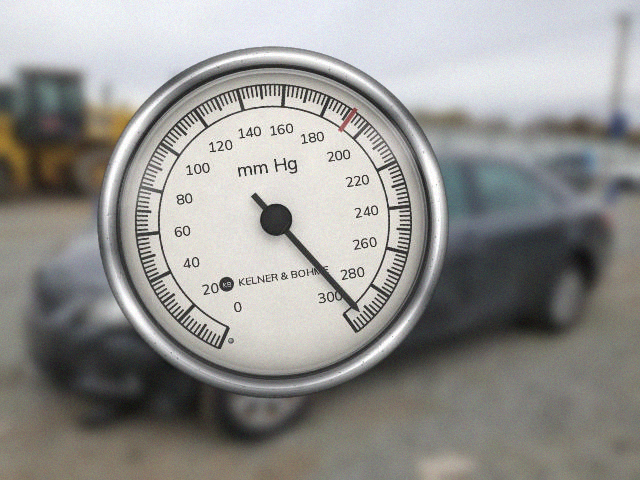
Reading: {"value": 294, "unit": "mmHg"}
